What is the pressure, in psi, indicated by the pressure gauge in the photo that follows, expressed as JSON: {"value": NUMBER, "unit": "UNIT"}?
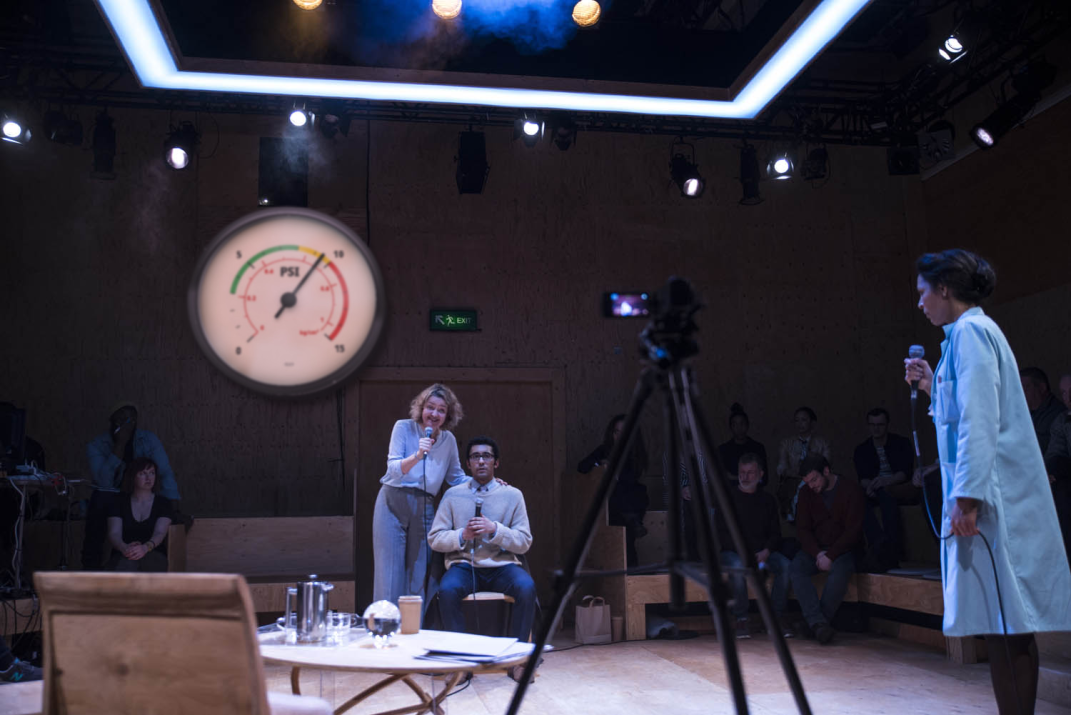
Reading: {"value": 9.5, "unit": "psi"}
